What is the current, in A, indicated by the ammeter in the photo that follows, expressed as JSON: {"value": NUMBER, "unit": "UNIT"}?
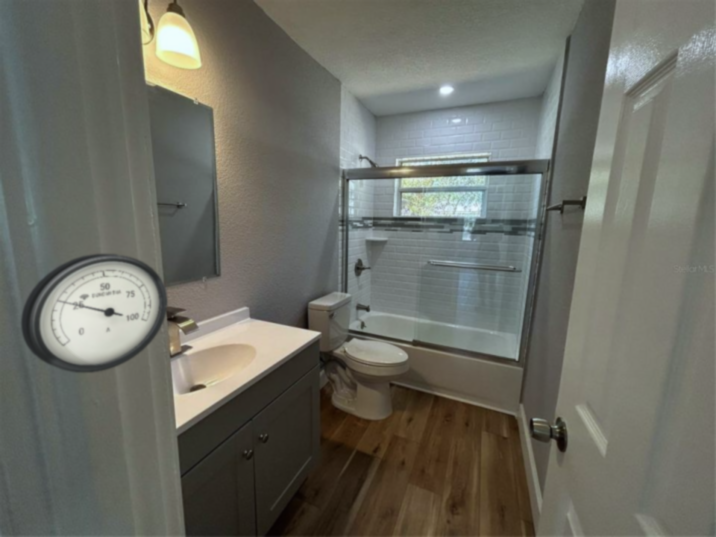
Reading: {"value": 25, "unit": "A"}
